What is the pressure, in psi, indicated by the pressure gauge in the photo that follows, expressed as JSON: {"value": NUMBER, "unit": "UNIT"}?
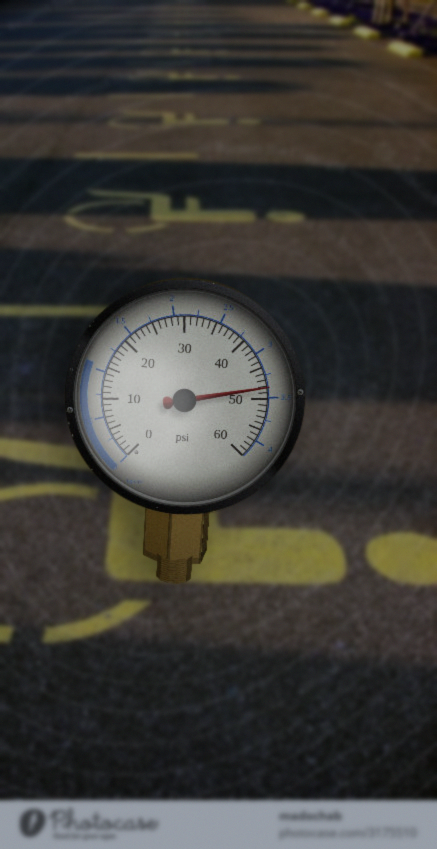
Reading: {"value": 48, "unit": "psi"}
